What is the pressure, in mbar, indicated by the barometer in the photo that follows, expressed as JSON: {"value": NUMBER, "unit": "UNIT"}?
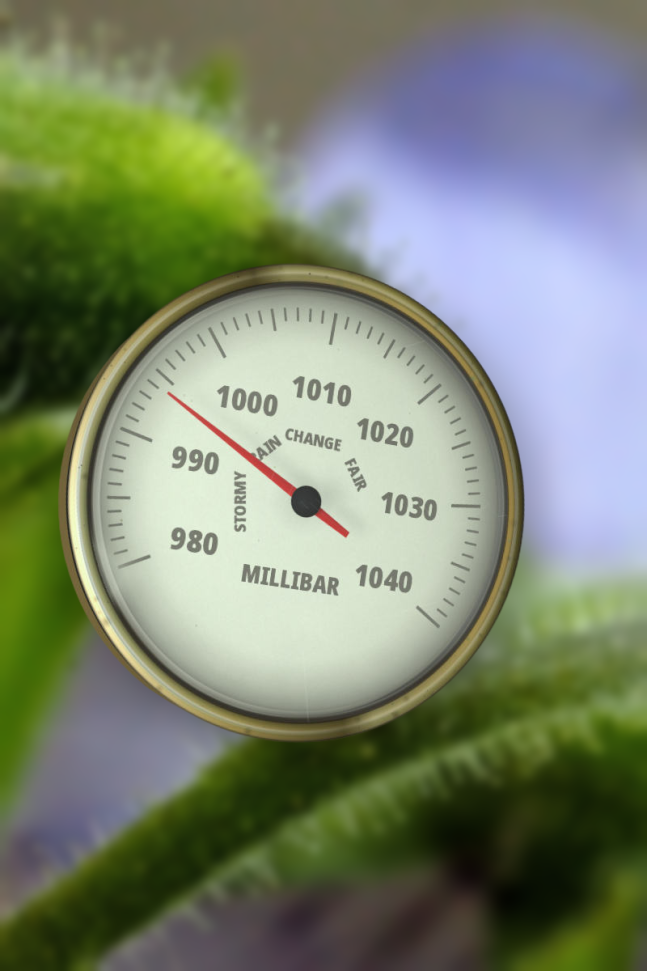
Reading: {"value": 994, "unit": "mbar"}
